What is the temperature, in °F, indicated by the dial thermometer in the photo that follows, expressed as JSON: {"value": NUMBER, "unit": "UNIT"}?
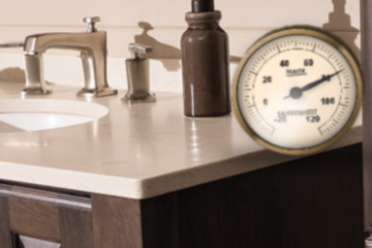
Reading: {"value": 80, "unit": "°F"}
